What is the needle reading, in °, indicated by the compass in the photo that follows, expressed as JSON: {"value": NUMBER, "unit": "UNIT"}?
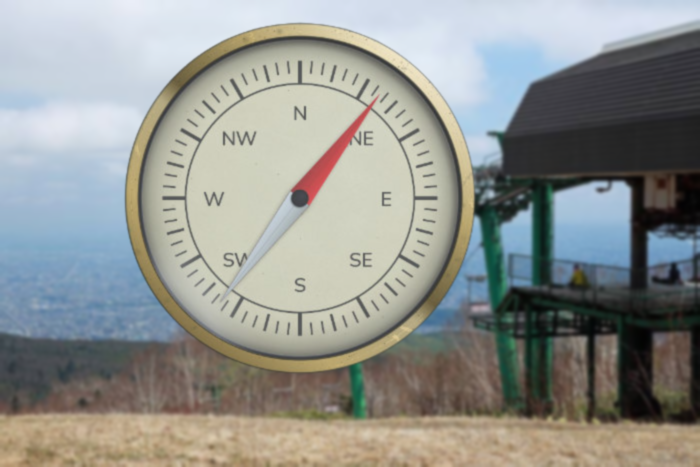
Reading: {"value": 37.5, "unit": "°"}
